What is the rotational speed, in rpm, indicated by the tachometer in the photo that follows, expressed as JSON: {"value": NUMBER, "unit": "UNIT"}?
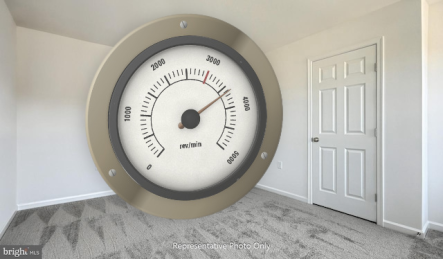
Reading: {"value": 3600, "unit": "rpm"}
